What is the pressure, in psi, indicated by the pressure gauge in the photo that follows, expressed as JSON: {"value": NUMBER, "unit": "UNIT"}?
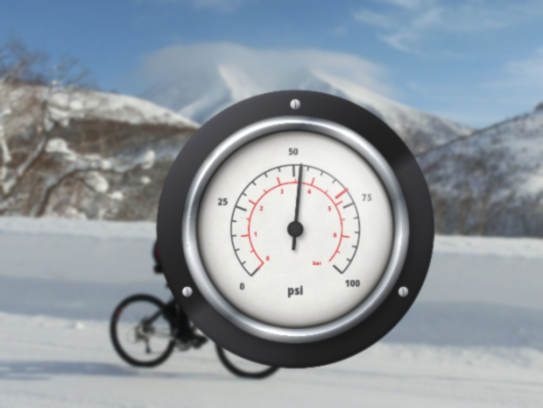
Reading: {"value": 52.5, "unit": "psi"}
